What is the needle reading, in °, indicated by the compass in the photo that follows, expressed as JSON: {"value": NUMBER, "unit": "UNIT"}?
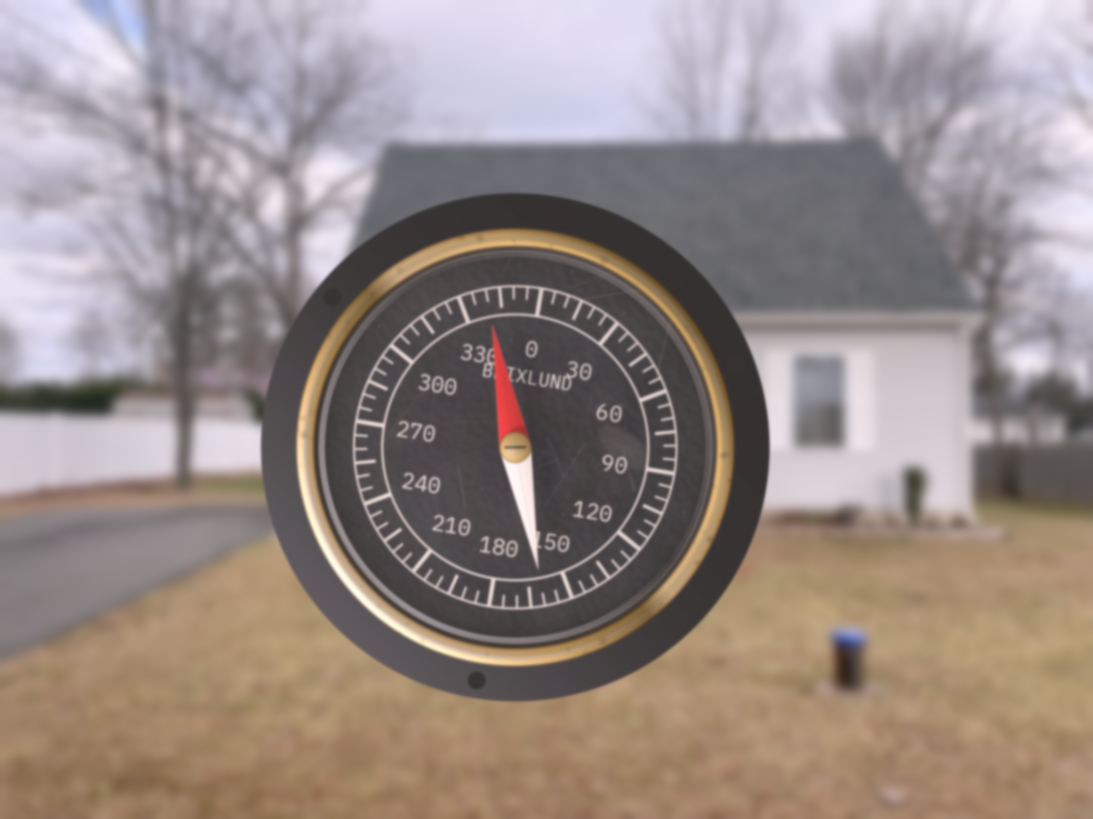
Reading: {"value": 340, "unit": "°"}
